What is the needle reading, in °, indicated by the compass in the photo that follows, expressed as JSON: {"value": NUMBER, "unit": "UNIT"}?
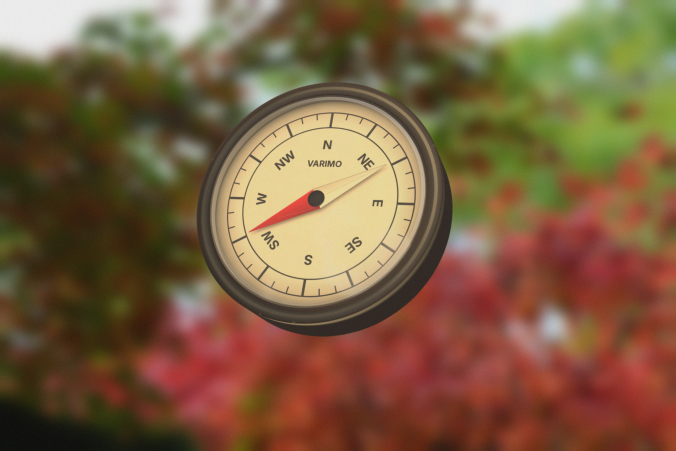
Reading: {"value": 240, "unit": "°"}
